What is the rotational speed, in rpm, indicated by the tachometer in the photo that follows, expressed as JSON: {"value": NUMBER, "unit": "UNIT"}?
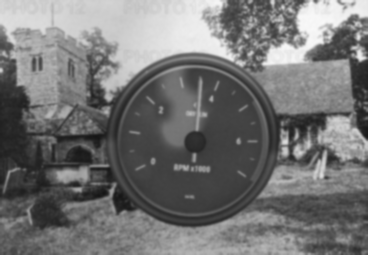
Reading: {"value": 3500, "unit": "rpm"}
